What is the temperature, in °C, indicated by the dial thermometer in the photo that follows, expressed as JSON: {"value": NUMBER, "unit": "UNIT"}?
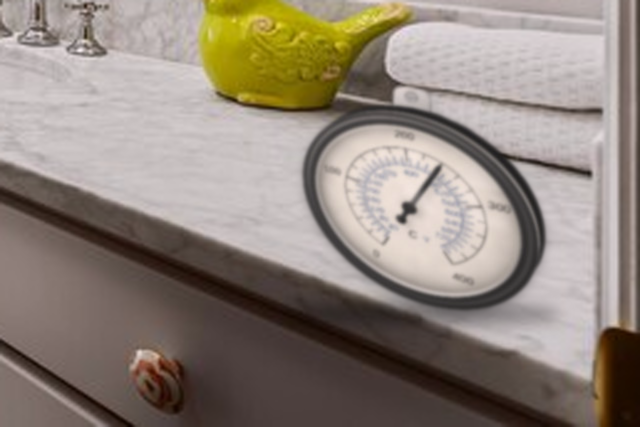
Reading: {"value": 240, "unit": "°C"}
